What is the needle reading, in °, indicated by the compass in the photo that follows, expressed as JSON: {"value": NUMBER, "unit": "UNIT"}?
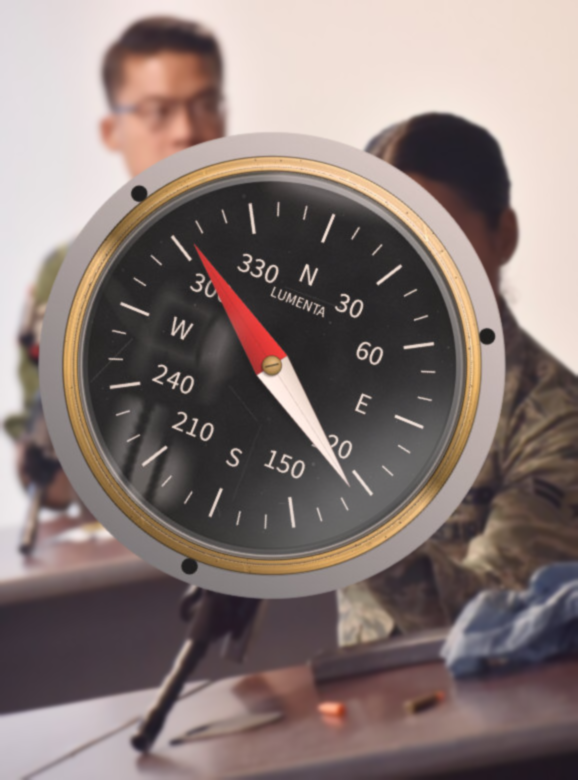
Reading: {"value": 305, "unit": "°"}
